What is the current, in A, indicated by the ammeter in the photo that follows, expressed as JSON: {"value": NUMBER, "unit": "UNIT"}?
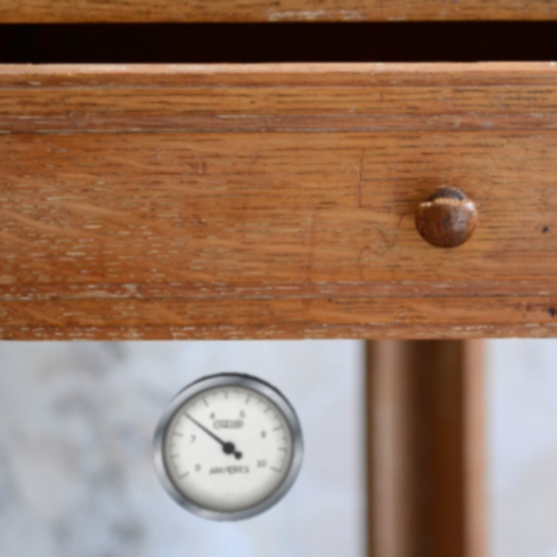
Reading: {"value": 3, "unit": "A"}
